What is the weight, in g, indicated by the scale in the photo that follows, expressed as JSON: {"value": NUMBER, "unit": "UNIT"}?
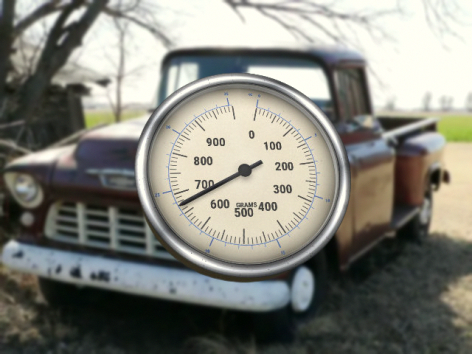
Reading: {"value": 670, "unit": "g"}
